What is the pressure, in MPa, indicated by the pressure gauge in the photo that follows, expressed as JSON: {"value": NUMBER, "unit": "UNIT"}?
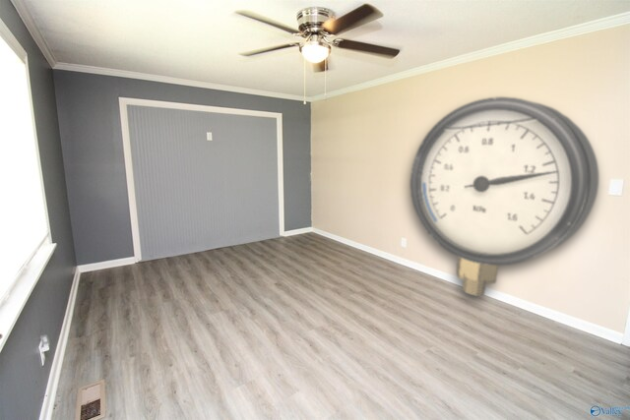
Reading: {"value": 1.25, "unit": "MPa"}
